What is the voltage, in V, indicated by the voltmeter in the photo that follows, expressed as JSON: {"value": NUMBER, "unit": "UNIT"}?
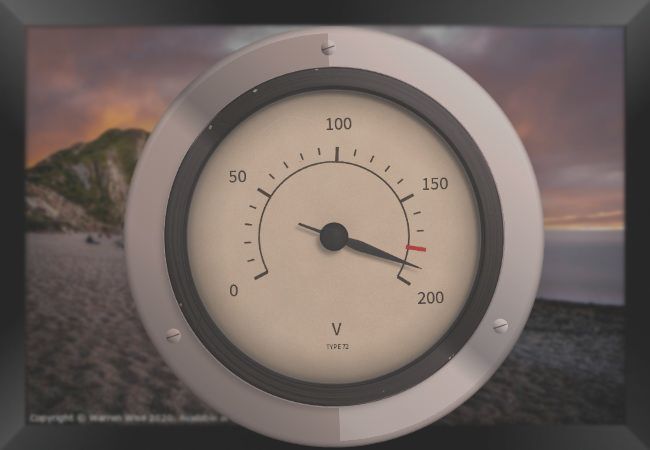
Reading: {"value": 190, "unit": "V"}
